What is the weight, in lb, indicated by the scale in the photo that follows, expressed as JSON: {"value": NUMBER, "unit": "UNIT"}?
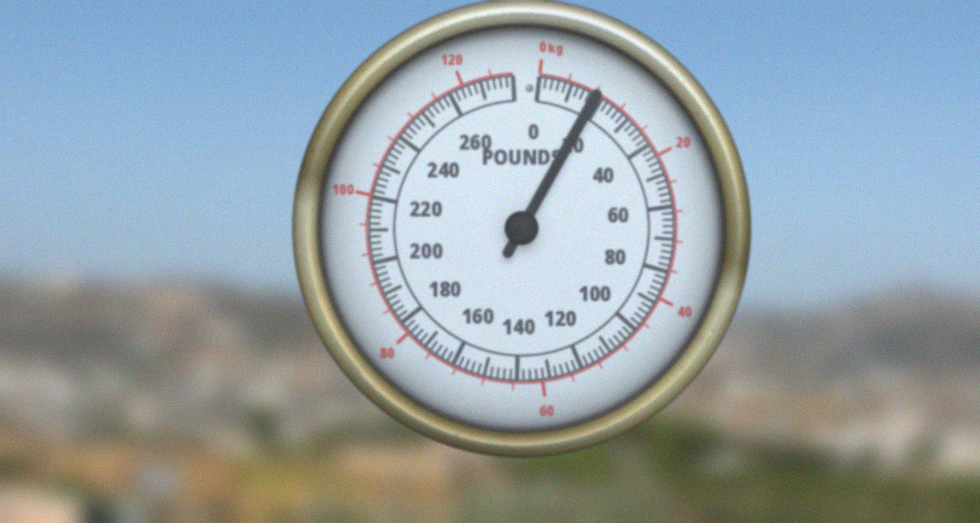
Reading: {"value": 18, "unit": "lb"}
